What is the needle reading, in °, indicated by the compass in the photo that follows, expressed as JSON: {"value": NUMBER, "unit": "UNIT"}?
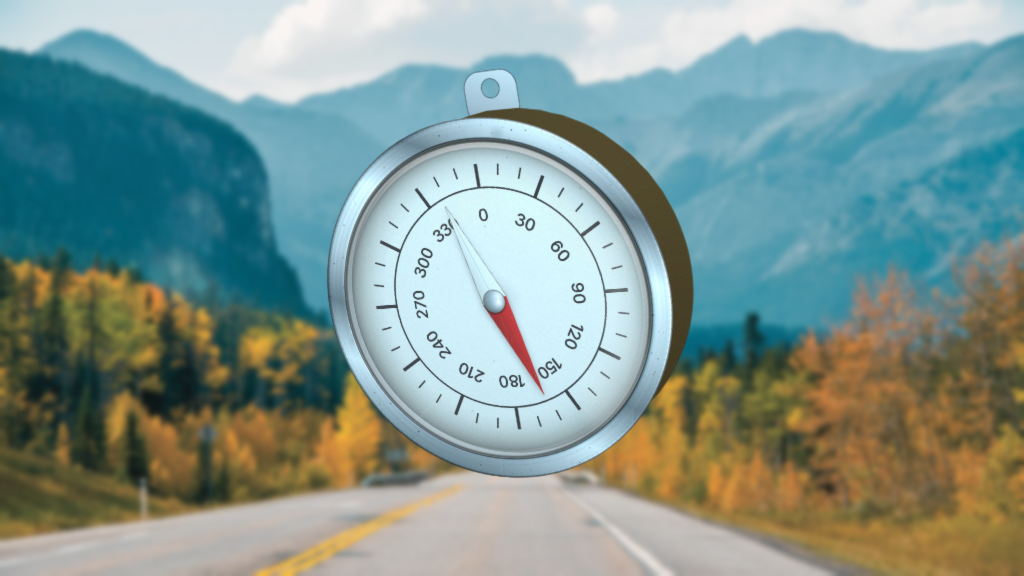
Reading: {"value": 160, "unit": "°"}
